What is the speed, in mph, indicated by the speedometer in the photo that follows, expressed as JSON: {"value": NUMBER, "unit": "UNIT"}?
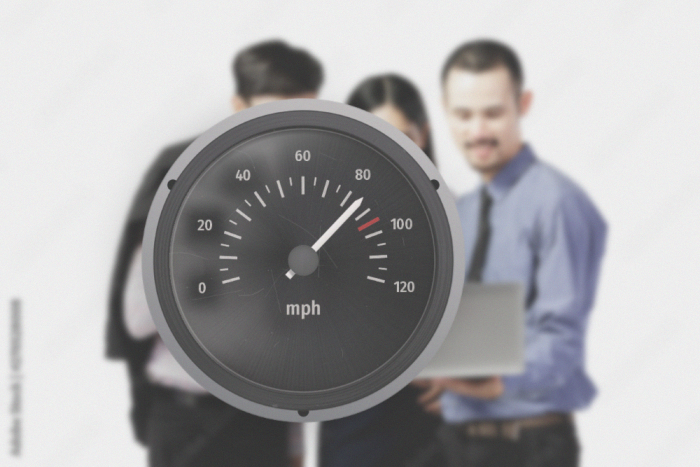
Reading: {"value": 85, "unit": "mph"}
